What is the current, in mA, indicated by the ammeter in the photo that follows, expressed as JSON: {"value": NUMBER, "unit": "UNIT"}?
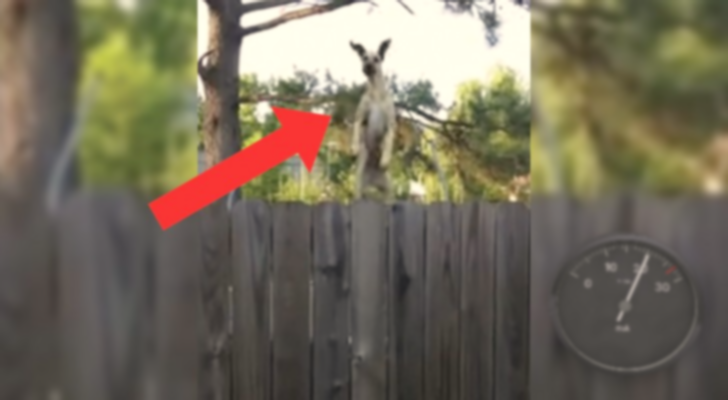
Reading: {"value": 20, "unit": "mA"}
